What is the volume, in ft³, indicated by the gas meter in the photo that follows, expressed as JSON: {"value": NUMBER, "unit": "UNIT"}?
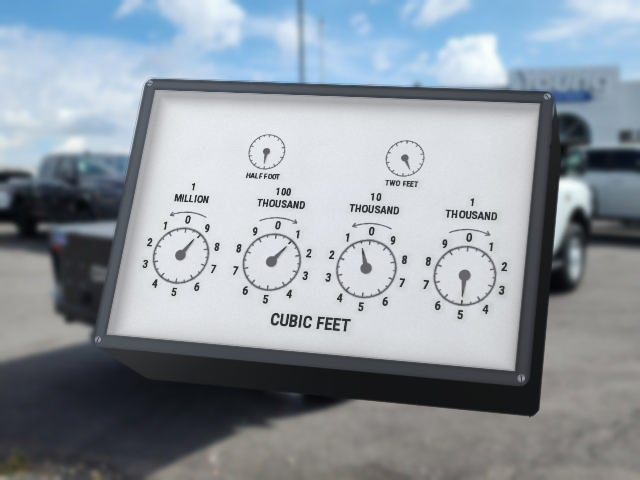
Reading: {"value": 910500, "unit": "ft³"}
